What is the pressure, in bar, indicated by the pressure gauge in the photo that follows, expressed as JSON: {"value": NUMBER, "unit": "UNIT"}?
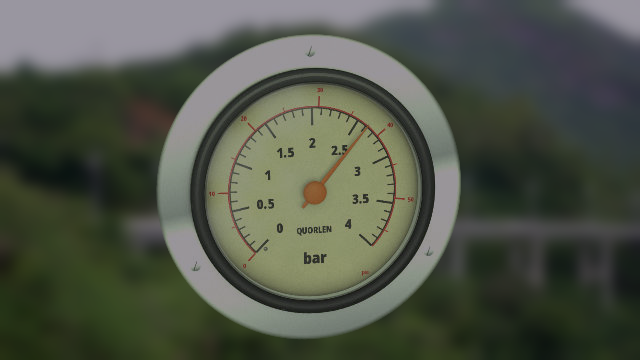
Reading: {"value": 2.6, "unit": "bar"}
